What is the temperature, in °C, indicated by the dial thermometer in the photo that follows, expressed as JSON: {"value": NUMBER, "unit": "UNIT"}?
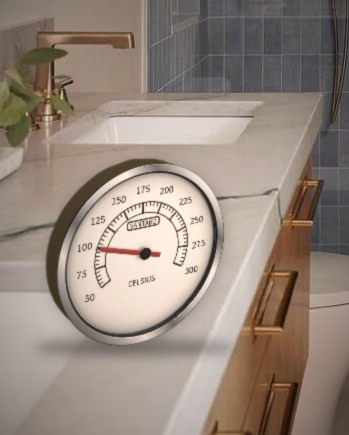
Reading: {"value": 100, "unit": "°C"}
